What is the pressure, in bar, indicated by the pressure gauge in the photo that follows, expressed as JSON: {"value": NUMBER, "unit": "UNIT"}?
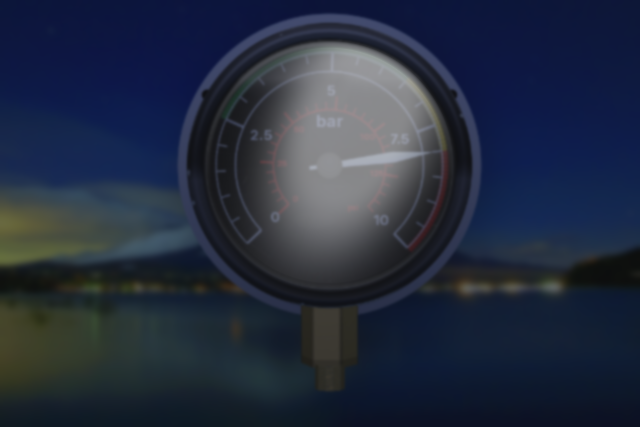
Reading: {"value": 8, "unit": "bar"}
